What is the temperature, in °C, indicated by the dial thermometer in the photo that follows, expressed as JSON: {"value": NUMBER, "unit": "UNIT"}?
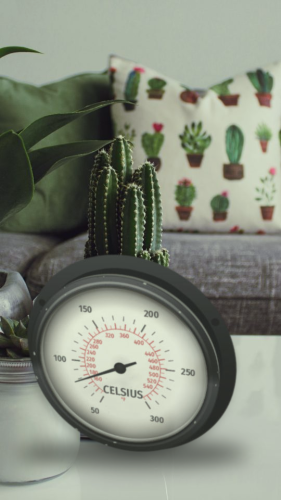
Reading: {"value": 80, "unit": "°C"}
